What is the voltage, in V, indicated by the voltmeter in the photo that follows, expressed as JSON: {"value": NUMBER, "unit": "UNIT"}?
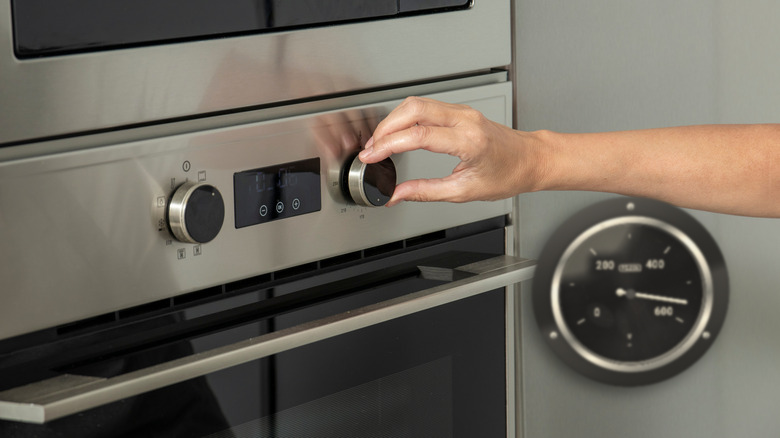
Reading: {"value": 550, "unit": "V"}
